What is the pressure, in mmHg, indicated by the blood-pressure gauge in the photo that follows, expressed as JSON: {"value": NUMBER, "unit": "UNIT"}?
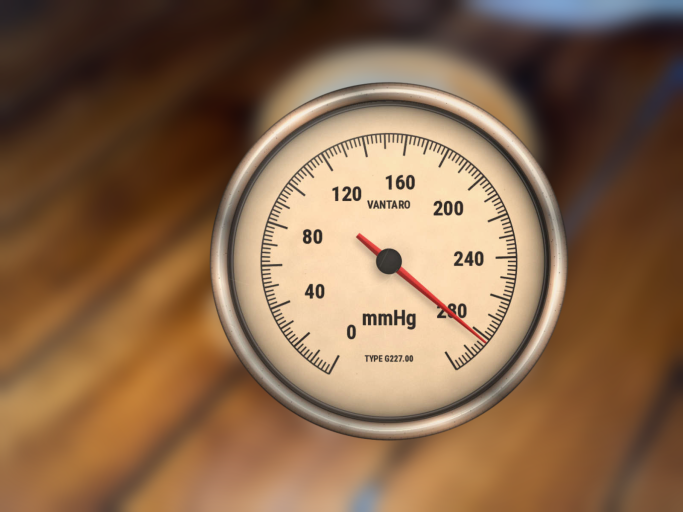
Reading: {"value": 282, "unit": "mmHg"}
